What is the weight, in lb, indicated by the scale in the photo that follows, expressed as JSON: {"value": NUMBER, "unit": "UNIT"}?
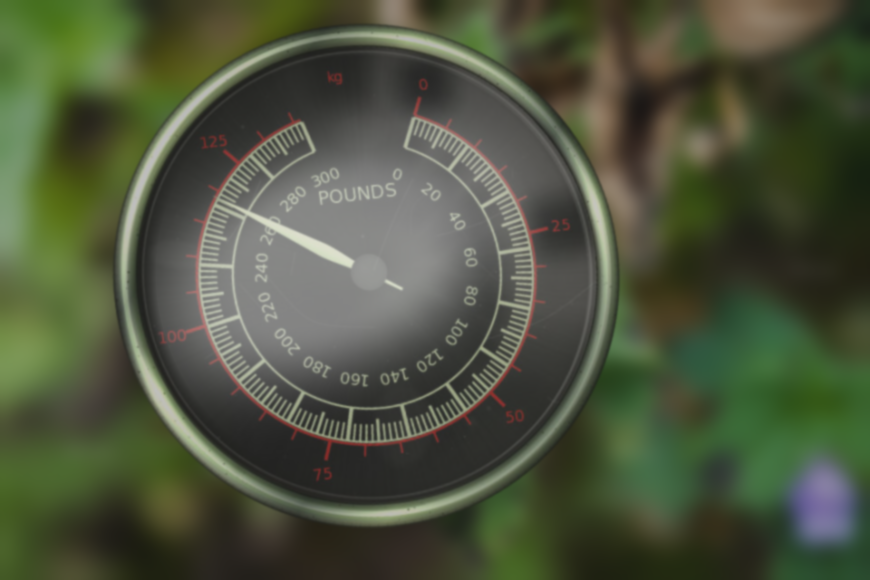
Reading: {"value": 262, "unit": "lb"}
